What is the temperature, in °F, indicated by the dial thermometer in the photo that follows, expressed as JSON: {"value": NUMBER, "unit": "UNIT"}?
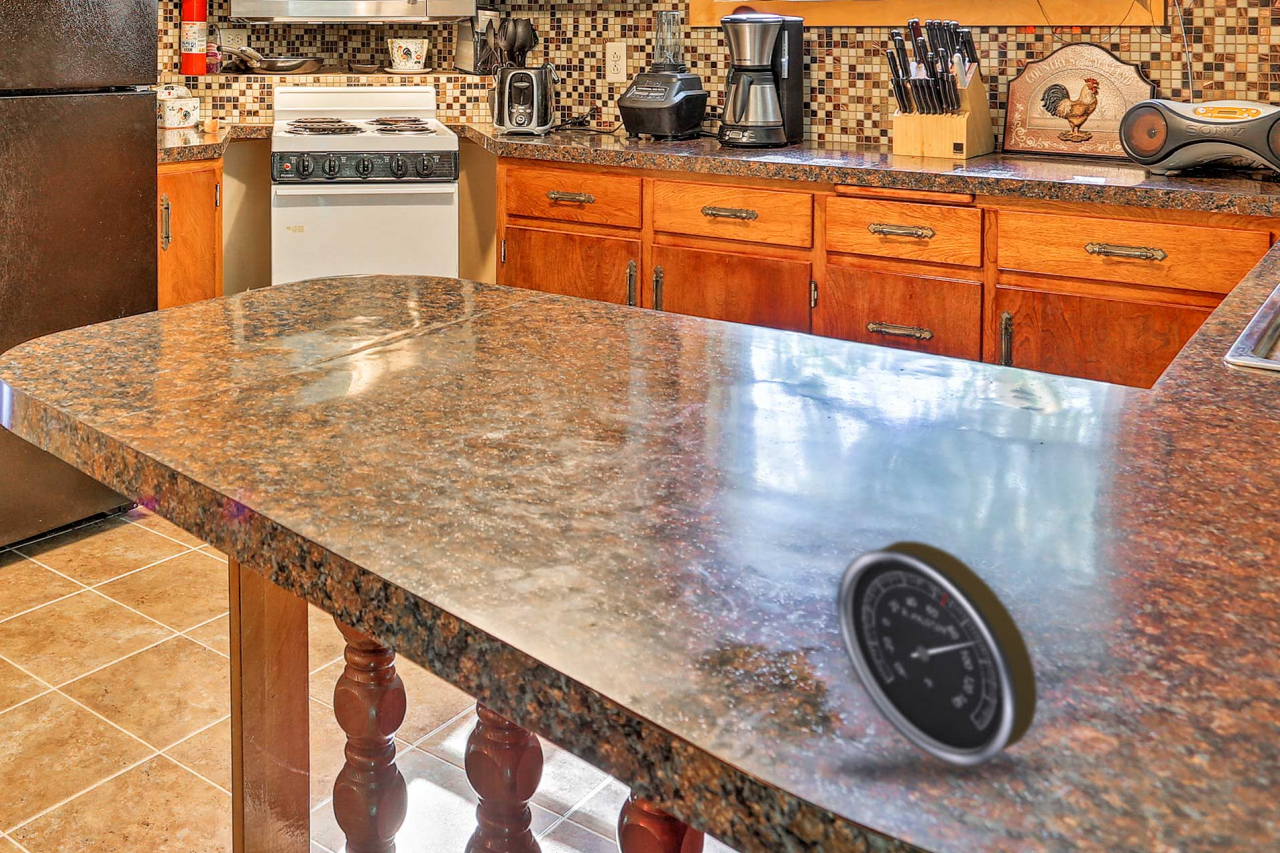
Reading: {"value": 90, "unit": "°F"}
